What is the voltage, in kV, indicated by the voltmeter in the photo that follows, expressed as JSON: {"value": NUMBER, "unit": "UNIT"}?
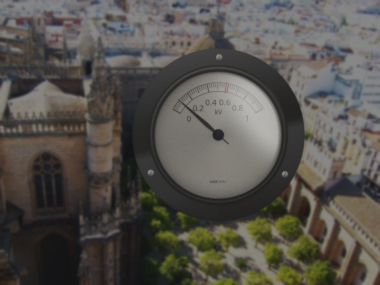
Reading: {"value": 0.1, "unit": "kV"}
